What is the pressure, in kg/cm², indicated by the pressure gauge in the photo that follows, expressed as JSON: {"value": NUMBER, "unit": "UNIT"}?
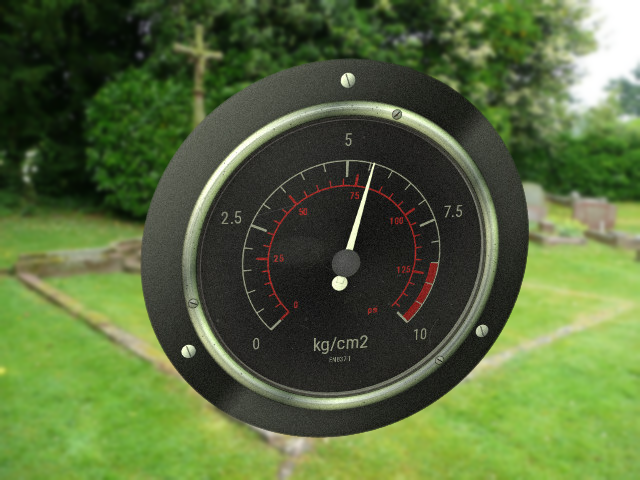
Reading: {"value": 5.5, "unit": "kg/cm²"}
